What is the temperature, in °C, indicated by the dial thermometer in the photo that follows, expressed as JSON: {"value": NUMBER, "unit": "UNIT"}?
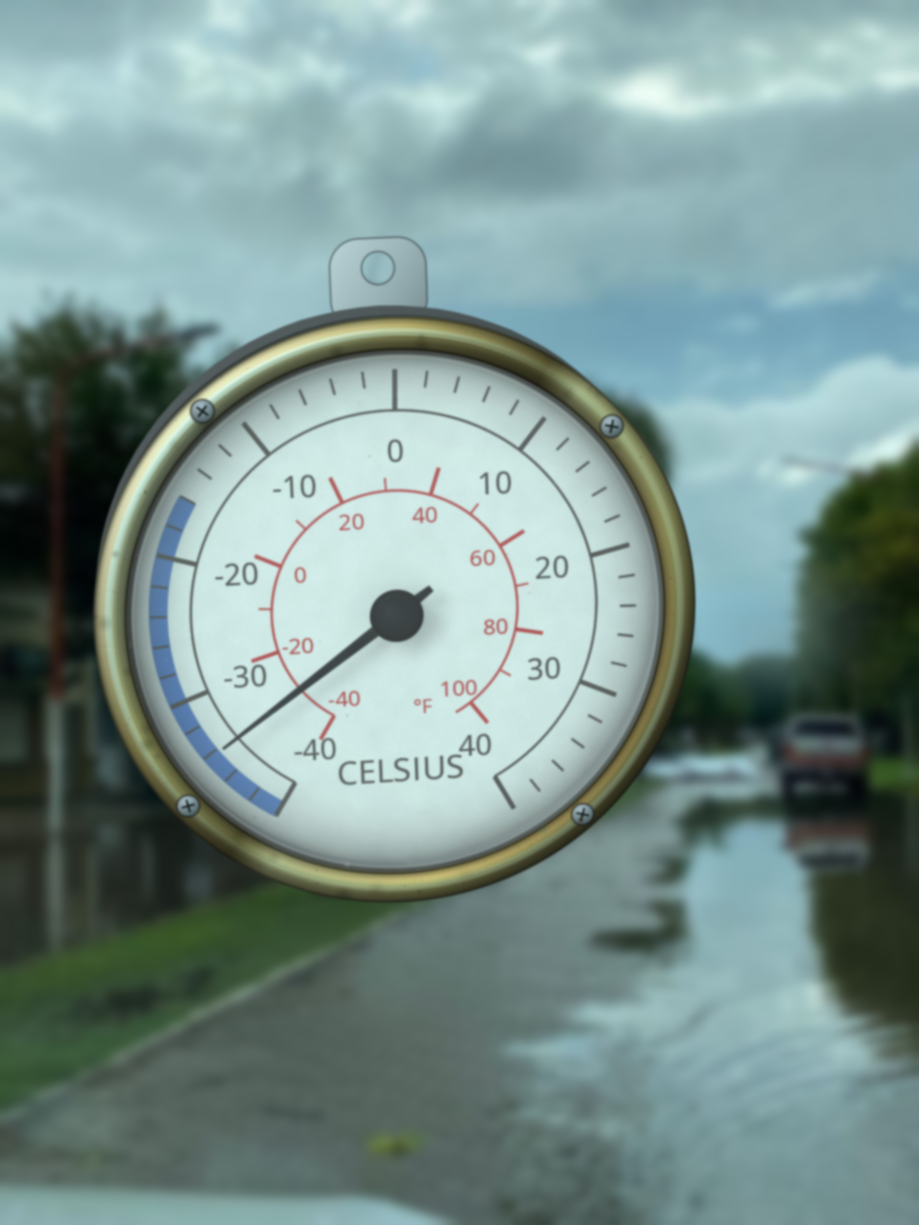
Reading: {"value": -34, "unit": "°C"}
